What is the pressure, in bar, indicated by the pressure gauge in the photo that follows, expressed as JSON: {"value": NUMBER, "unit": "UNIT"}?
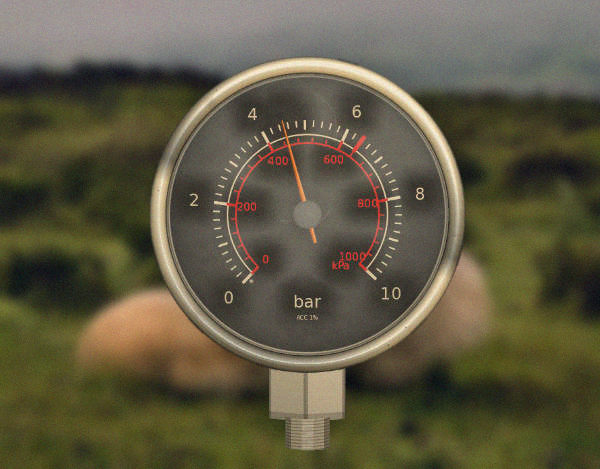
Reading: {"value": 4.5, "unit": "bar"}
